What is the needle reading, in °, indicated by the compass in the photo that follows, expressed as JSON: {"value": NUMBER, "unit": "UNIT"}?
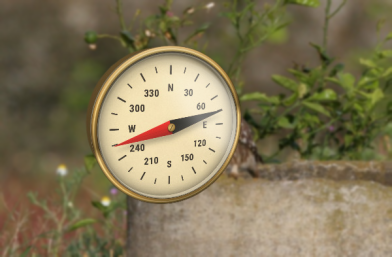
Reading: {"value": 255, "unit": "°"}
